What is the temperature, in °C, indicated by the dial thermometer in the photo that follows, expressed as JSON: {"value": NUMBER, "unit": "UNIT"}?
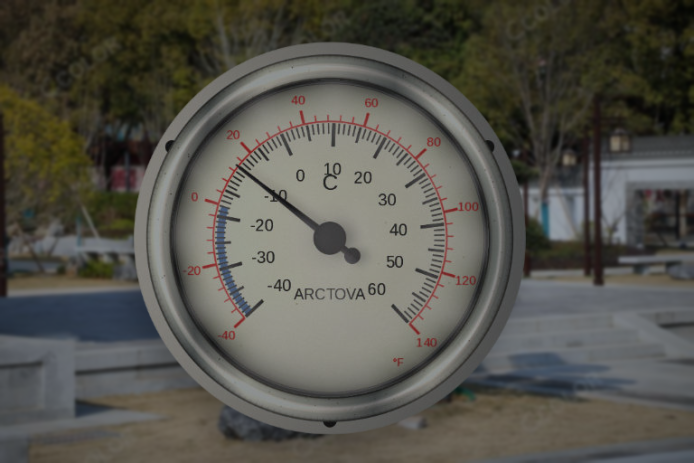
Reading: {"value": -10, "unit": "°C"}
